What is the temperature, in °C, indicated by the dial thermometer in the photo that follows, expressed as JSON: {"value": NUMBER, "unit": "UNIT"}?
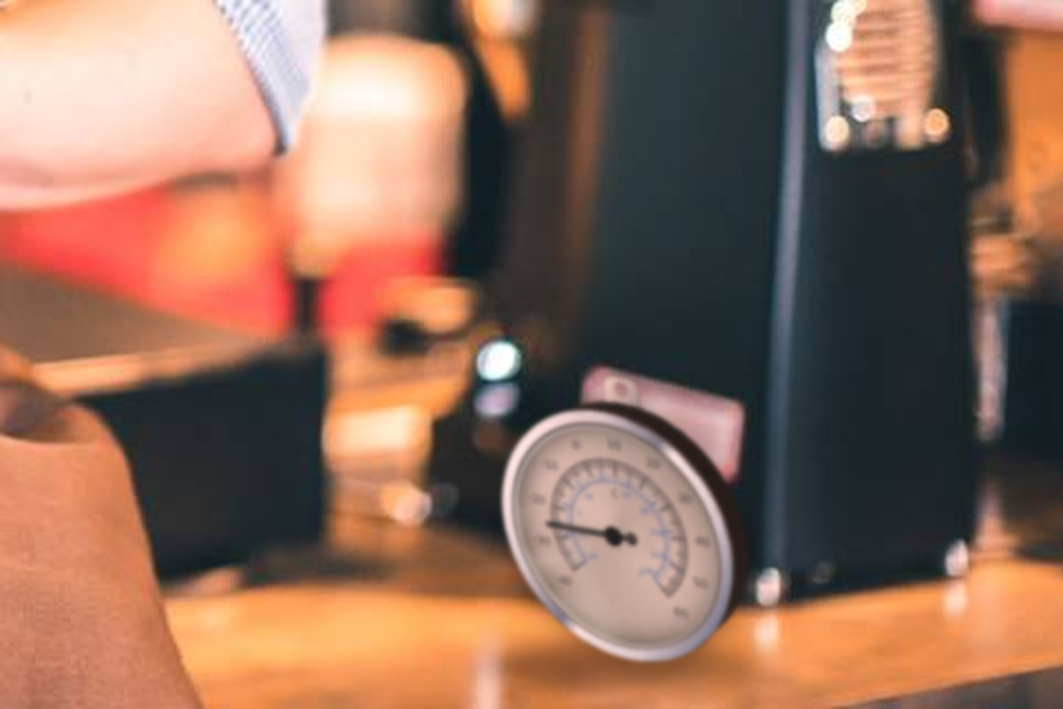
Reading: {"value": -25, "unit": "°C"}
